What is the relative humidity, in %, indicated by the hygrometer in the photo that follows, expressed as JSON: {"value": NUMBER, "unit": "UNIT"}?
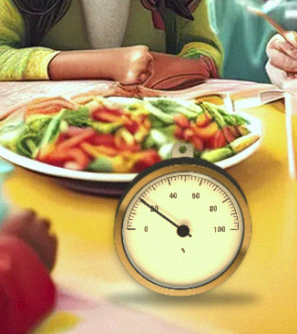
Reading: {"value": 20, "unit": "%"}
